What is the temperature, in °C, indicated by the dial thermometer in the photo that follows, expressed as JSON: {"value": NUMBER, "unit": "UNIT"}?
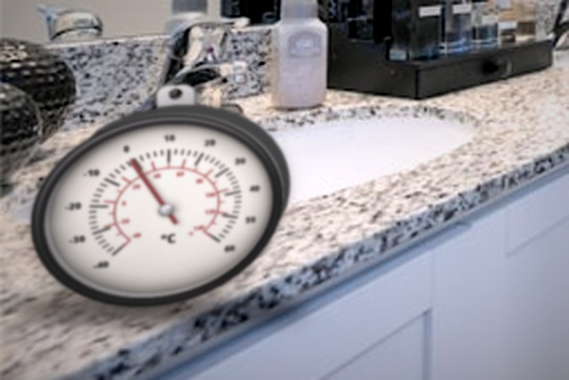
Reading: {"value": 0, "unit": "°C"}
